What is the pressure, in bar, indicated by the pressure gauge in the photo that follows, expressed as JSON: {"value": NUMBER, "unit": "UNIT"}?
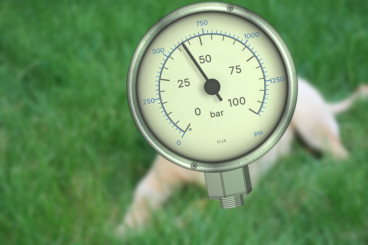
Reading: {"value": 42.5, "unit": "bar"}
